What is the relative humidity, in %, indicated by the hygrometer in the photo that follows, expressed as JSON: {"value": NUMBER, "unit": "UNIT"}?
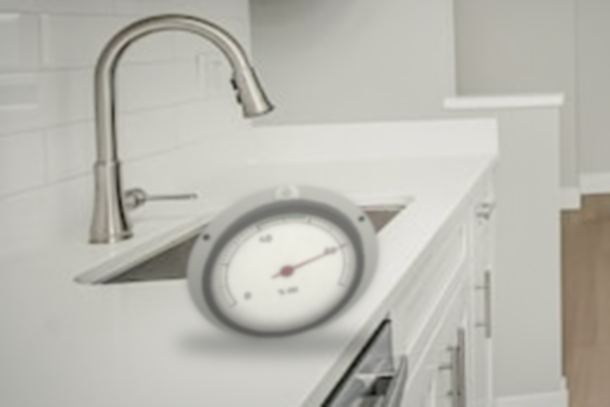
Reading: {"value": 80, "unit": "%"}
